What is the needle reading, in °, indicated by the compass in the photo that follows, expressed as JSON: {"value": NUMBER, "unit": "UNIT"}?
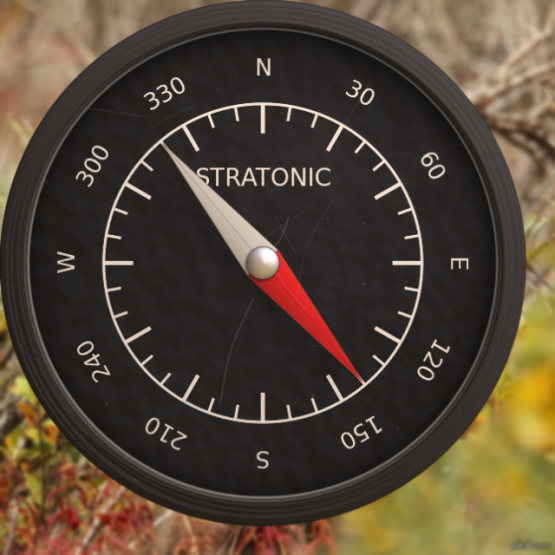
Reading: {"value": 140, "unit": "°"}
